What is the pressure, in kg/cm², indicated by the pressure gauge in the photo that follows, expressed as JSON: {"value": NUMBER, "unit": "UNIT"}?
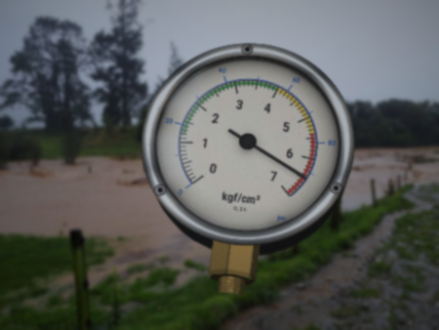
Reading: {"value": 6.5, "unit": "kg/cm²"}
